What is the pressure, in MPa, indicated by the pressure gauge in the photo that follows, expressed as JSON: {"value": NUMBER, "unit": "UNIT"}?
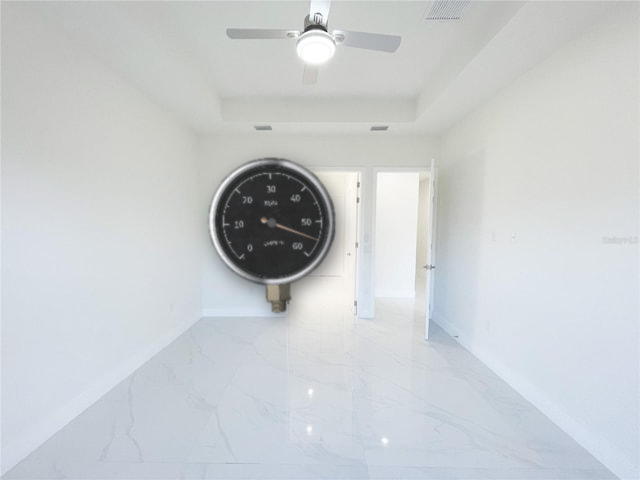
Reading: {"value": 55, "unit": "MPa"}
